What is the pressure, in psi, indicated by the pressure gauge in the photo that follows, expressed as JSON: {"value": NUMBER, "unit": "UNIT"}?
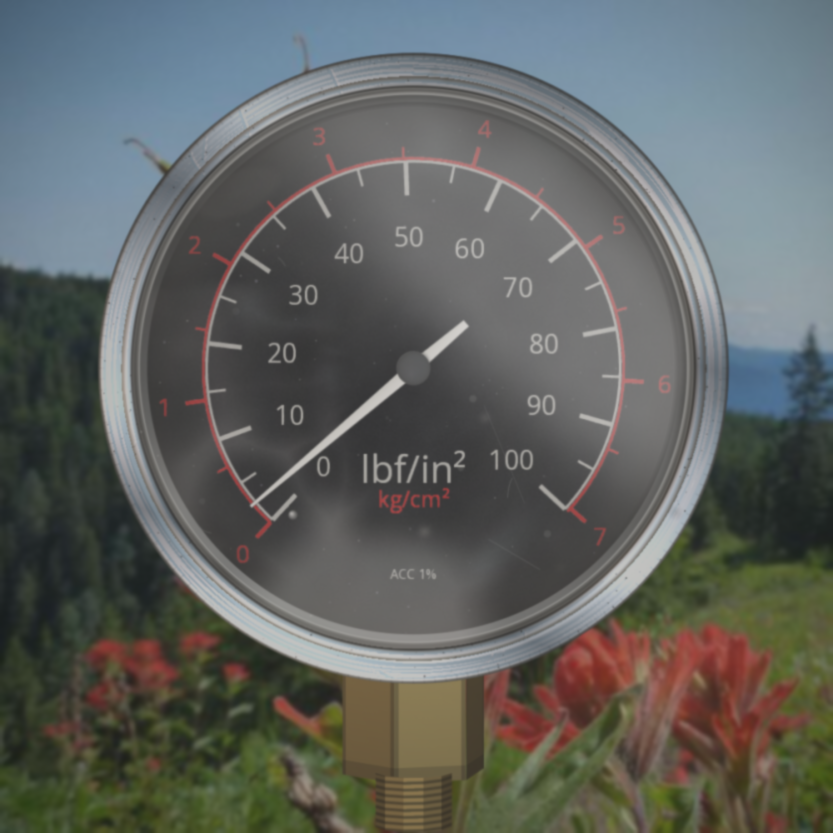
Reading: {"value": 2.5, "unit": "psi"}
